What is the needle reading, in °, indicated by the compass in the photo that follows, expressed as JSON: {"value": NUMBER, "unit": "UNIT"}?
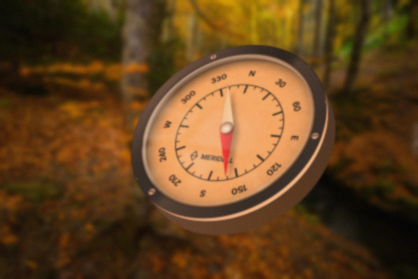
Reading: {"value": 160, "unit": "°"}
